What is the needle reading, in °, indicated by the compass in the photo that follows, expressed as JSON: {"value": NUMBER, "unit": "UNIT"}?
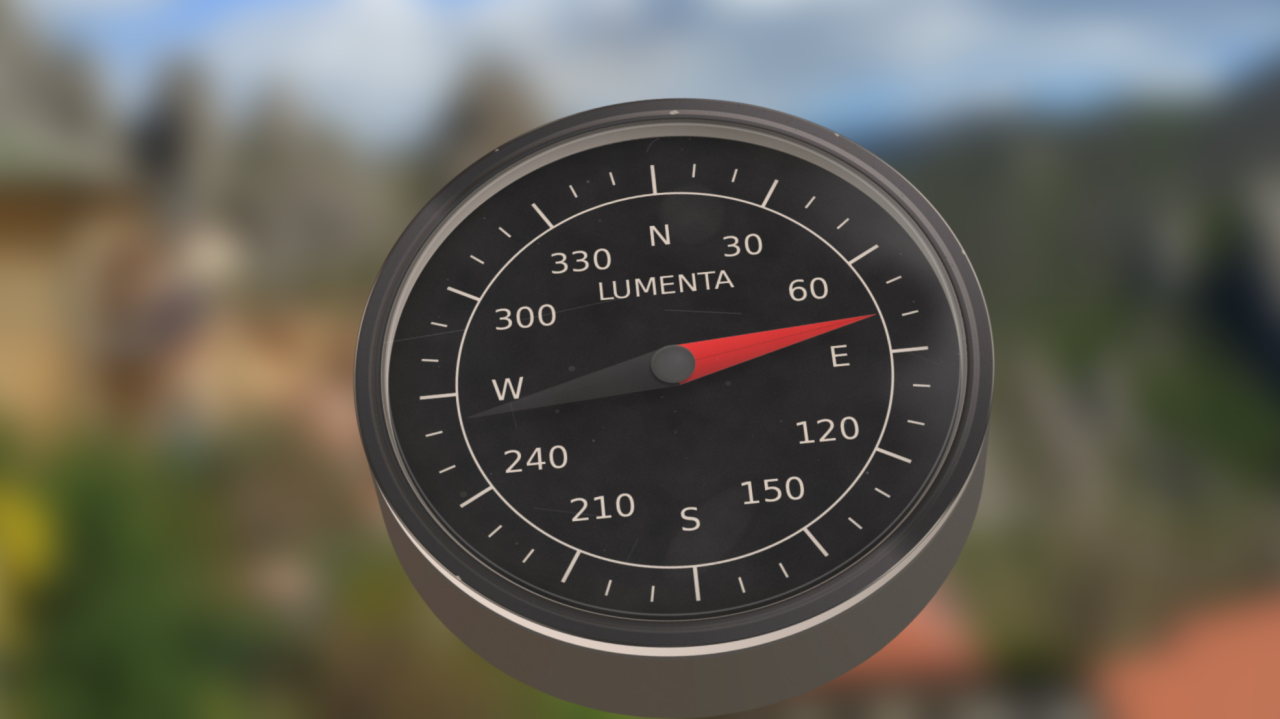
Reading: {"value": 80, "unit": "°"}
